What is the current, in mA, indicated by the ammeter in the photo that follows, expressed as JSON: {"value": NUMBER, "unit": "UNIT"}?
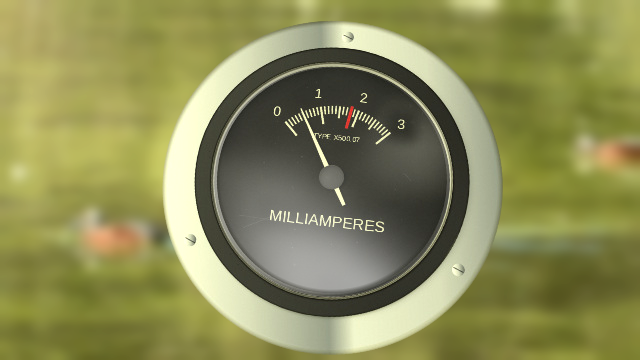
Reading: {"value": 0.5, "unit": "mA"}
